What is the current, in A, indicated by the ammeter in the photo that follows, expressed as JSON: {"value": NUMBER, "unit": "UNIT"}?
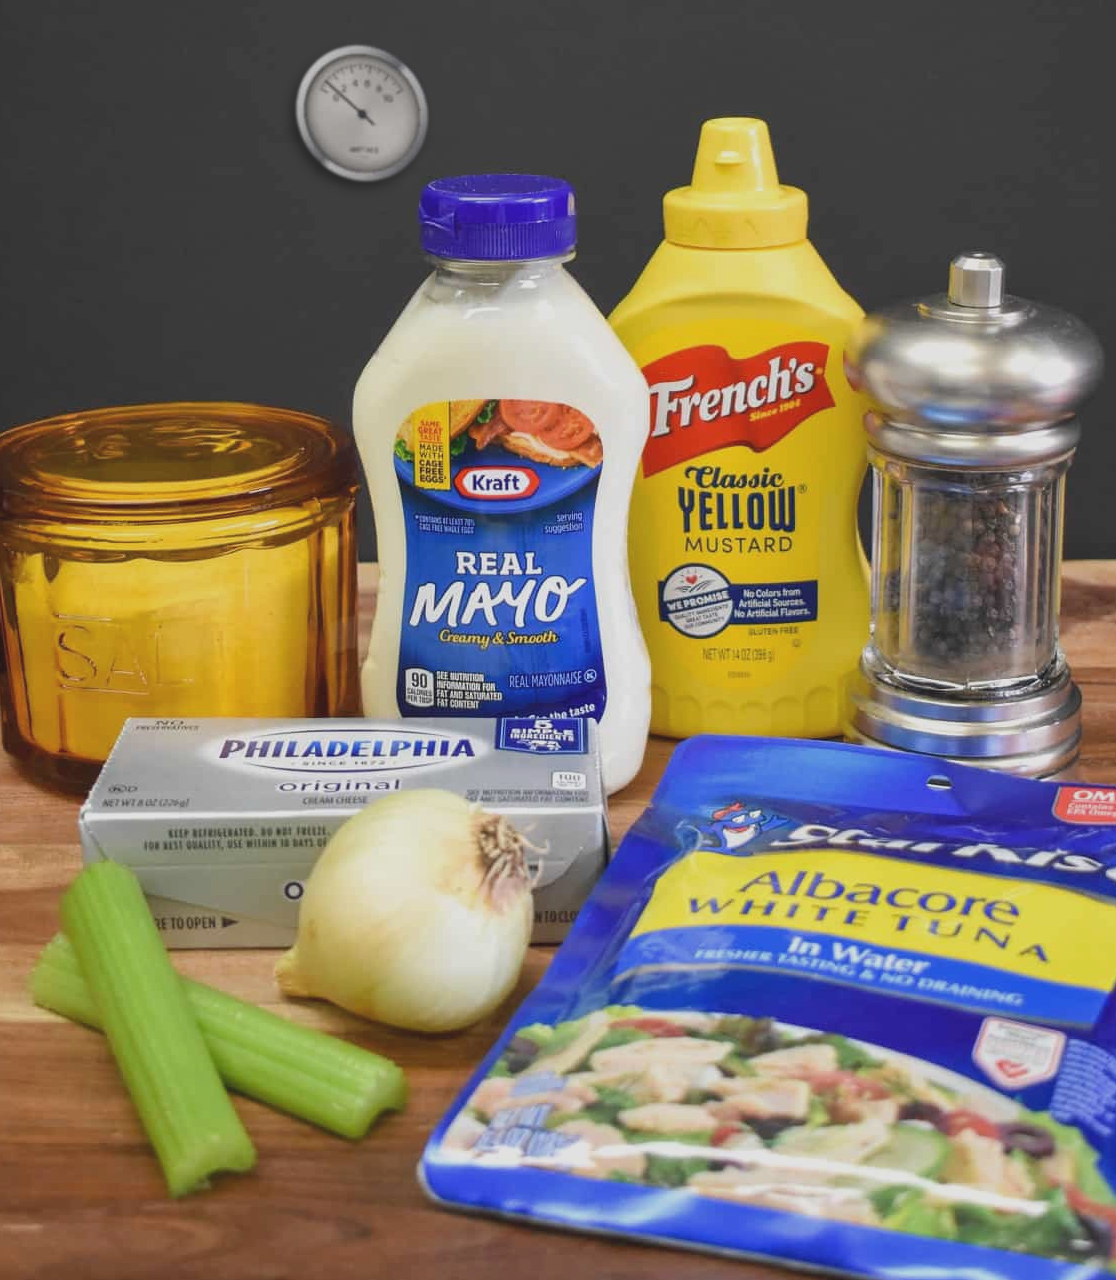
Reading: {"value": 1, "unit": "A"}
